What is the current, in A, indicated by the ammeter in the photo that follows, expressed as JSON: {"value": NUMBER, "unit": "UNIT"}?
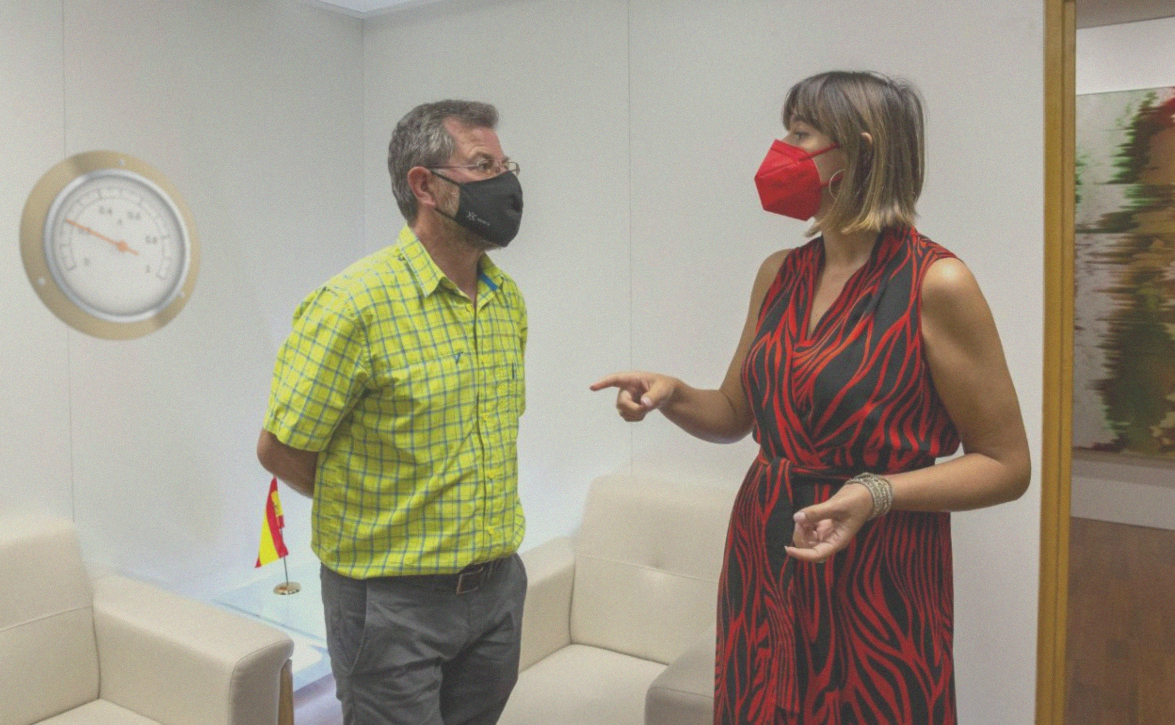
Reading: {"value": 0.2, "unit": "A"}
